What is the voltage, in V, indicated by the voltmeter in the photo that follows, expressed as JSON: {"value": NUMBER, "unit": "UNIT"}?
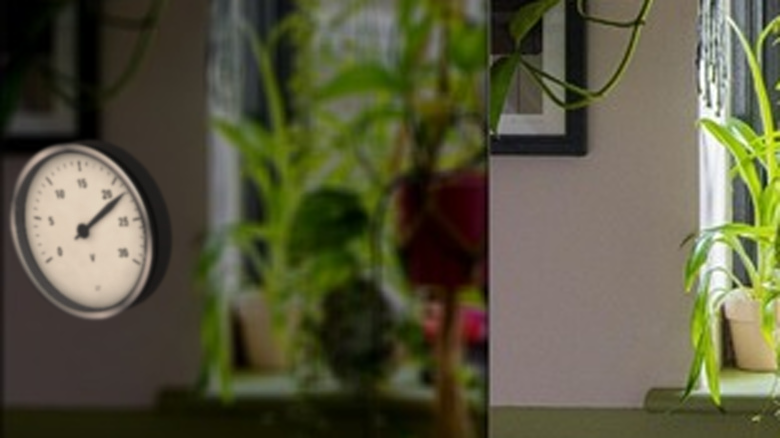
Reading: {"value": 22, "unit": "V"}
